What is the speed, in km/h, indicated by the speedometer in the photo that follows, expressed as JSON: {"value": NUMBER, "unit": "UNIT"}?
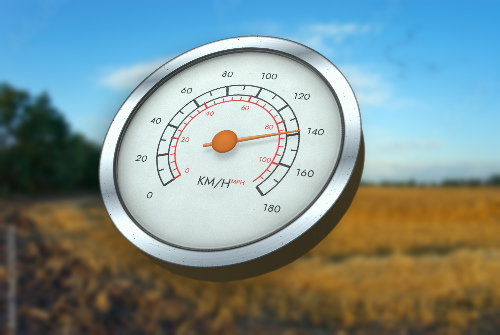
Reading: {"value": 140, "unit": "km/h"}
